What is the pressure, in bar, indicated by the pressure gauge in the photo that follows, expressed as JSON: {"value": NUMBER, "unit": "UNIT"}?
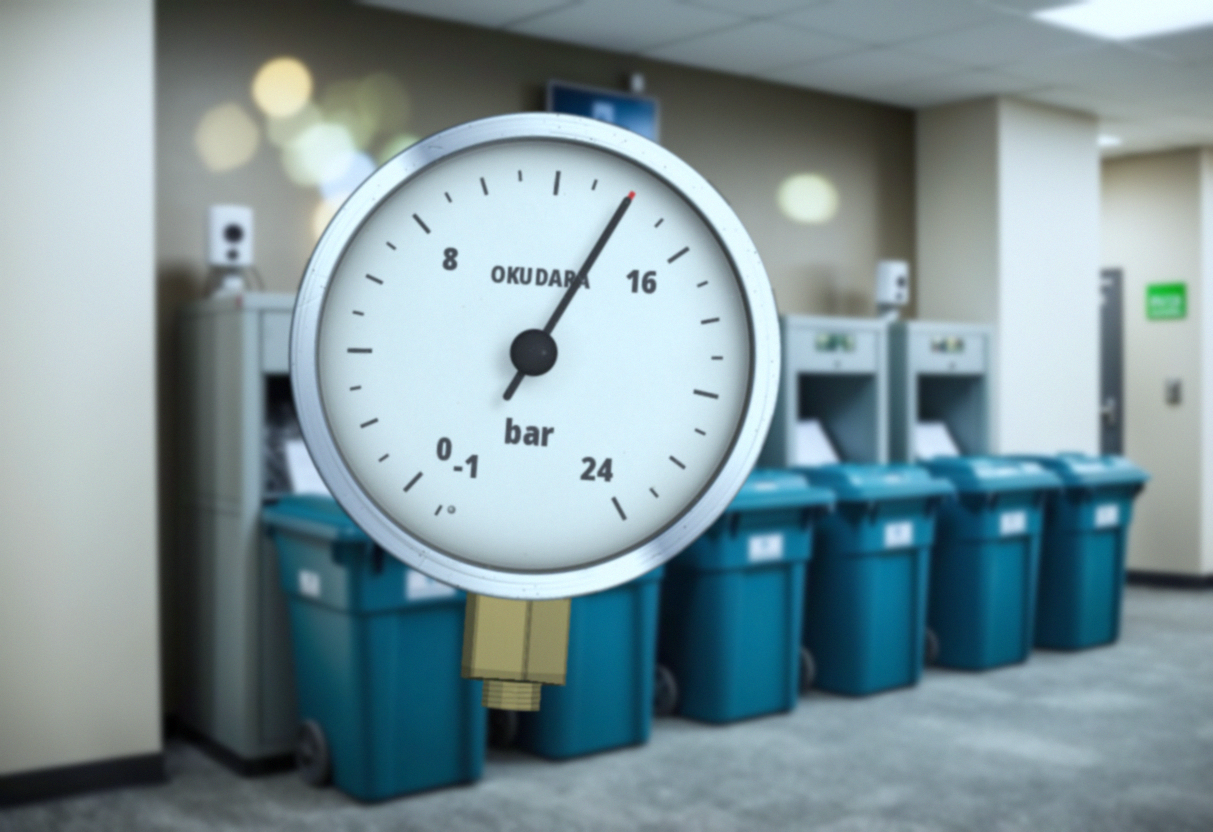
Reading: {"value": 14, "unit": "bar"}
